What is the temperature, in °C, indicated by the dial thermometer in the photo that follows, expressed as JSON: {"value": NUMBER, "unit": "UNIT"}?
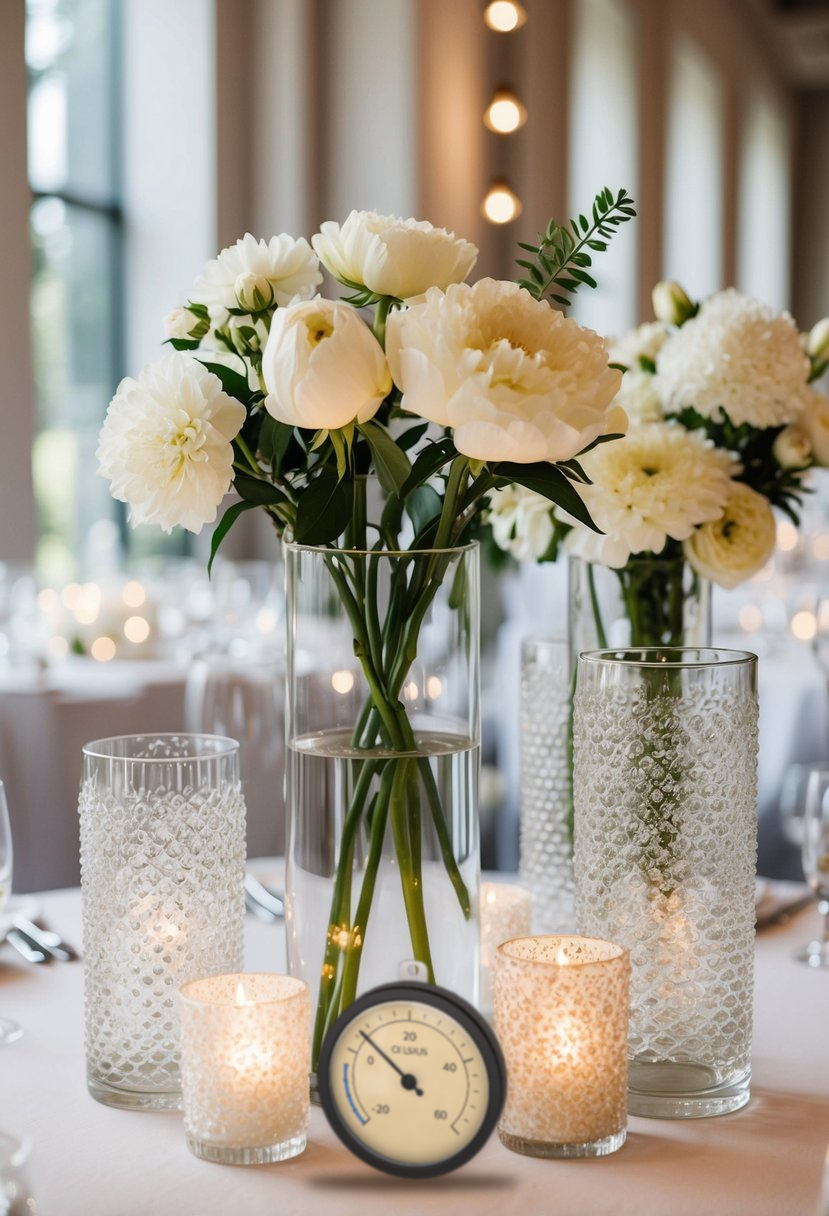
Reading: {"value": 6, "unit": "°C"}
